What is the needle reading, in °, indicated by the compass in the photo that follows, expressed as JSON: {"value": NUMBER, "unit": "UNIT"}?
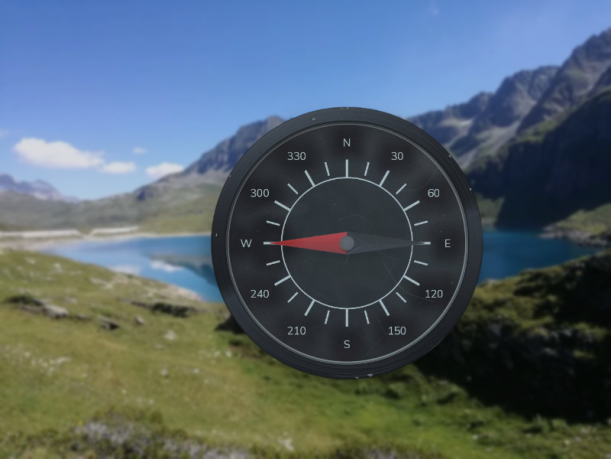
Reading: {"value": 270, "unit": "°"}
